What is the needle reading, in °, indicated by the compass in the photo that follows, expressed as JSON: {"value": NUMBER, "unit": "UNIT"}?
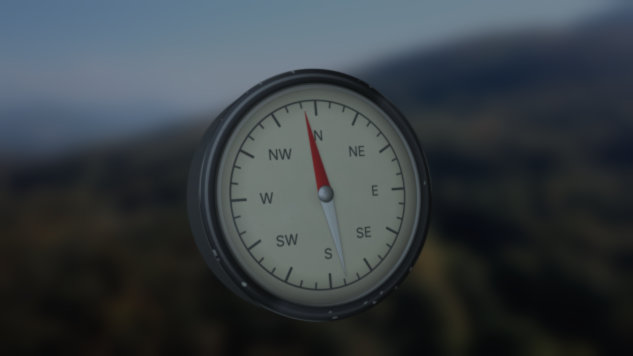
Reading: {"value": 350, "unit": "°"}
